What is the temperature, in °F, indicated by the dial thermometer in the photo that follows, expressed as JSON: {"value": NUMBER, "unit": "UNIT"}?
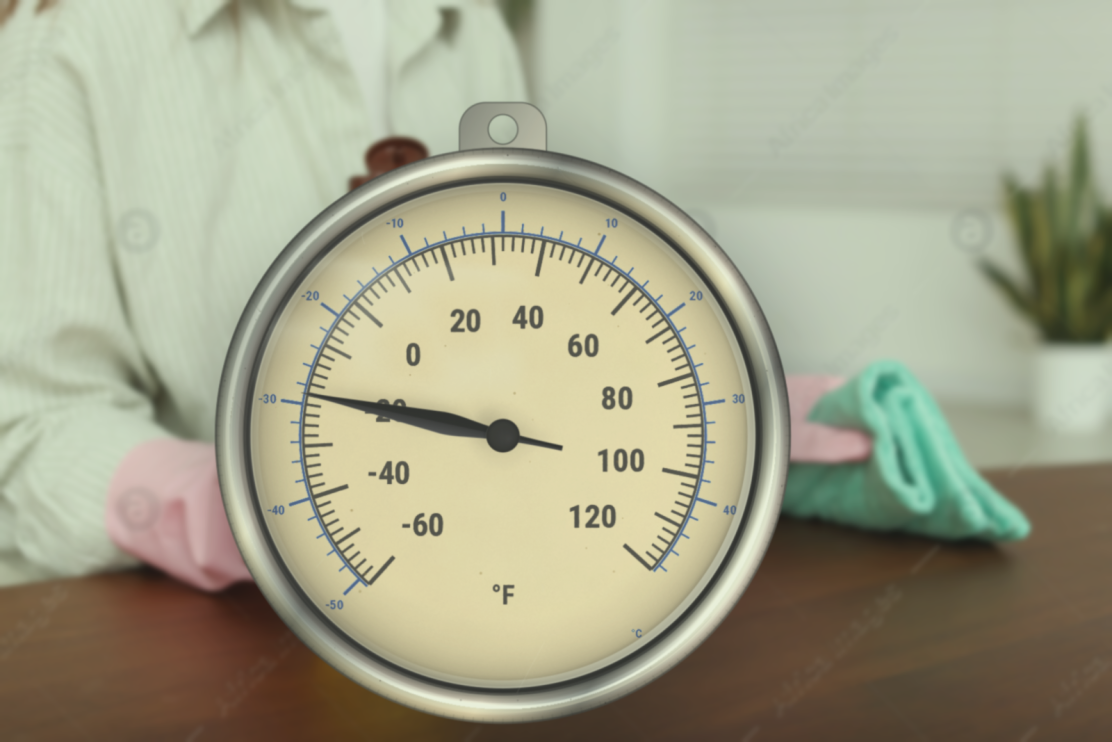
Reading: {"value": -20, "unit": "°F"}
